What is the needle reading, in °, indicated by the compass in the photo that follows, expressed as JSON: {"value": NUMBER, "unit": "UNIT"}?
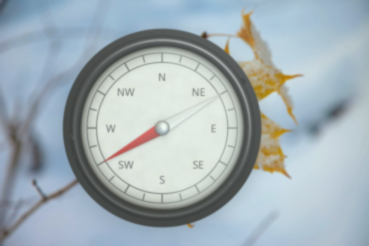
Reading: {"value": 240, "unit": "°"}
